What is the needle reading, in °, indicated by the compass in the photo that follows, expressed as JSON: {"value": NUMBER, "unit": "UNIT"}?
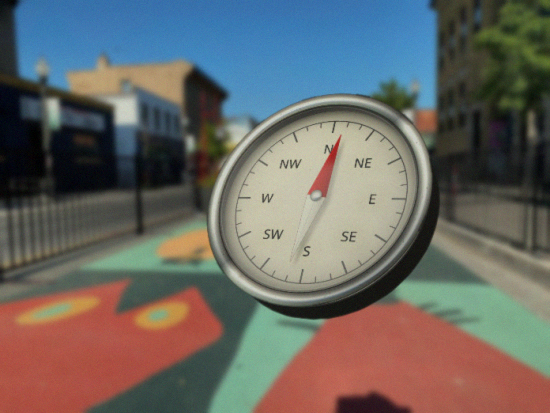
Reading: {"value": 10, "unit": "°"}
